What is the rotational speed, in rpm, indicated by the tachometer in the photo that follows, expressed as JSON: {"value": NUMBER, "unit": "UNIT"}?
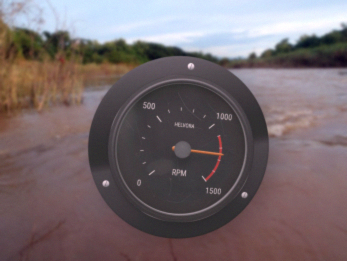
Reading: {"value": 1250, "unit": "rpm"}
